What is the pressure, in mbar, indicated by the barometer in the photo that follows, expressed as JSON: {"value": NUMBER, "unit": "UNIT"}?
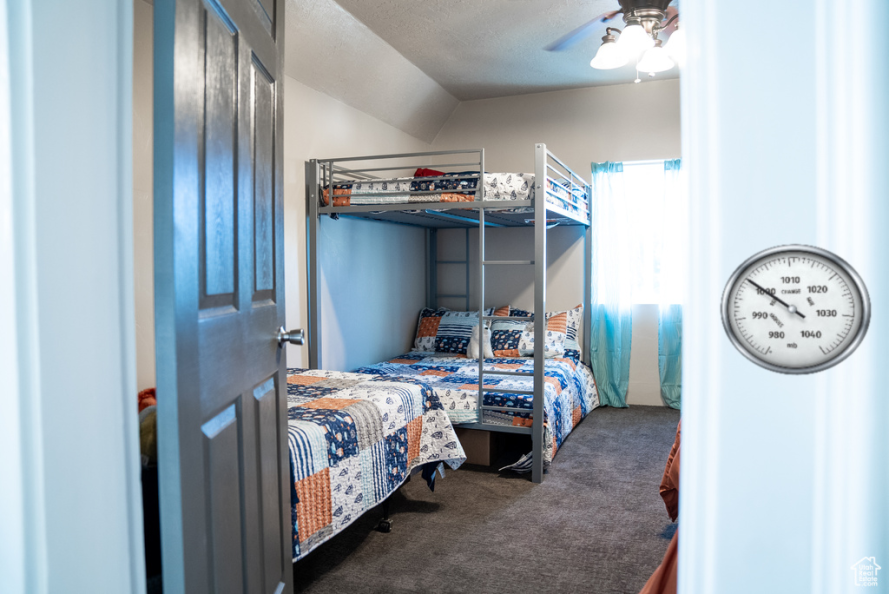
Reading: {"value": 1000, "unit": "mbar"}
